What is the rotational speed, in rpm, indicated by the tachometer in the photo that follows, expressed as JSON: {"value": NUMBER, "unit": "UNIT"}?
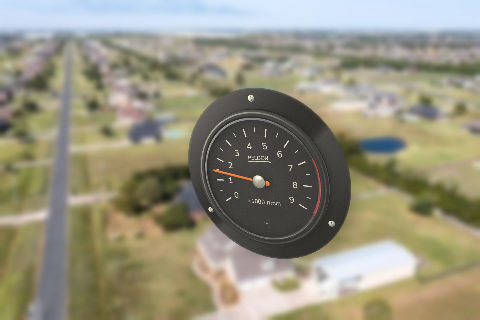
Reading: {"value": 1500, "unit": "rpm"}
